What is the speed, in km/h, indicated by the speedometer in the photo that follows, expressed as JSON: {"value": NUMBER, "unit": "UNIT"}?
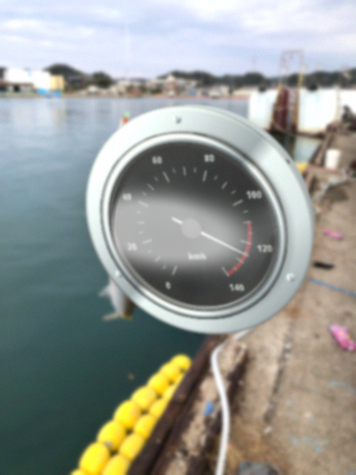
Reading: {"value": 125, "unit": "km/h"}
